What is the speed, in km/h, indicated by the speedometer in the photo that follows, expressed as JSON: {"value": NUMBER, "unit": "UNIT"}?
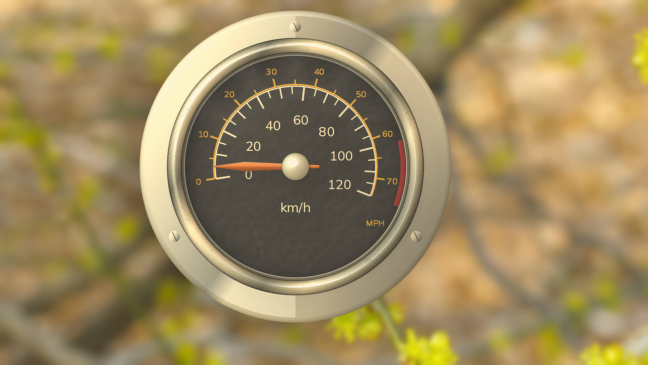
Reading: {"value": 5, "unit": "km/h"}
